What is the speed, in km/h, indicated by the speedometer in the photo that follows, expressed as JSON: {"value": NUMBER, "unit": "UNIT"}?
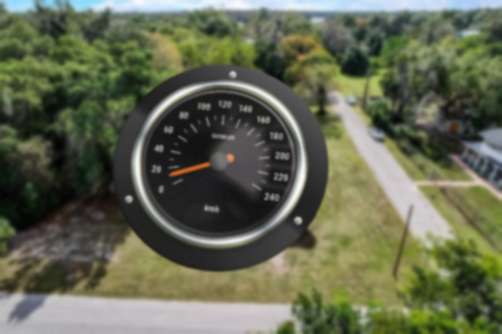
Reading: {"value": 10, "unit": "km/h"}
